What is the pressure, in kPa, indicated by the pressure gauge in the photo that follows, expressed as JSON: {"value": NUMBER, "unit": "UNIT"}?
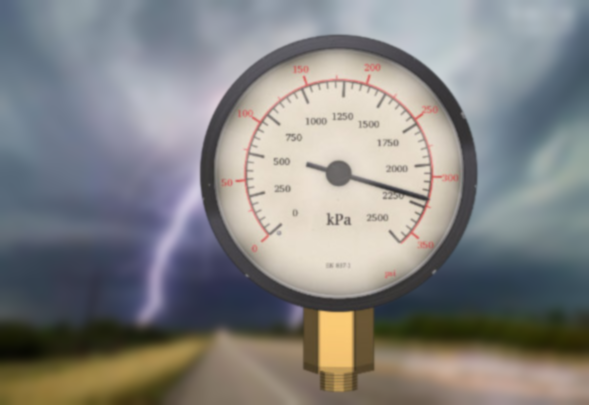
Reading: {"value": 2200, "unit": "kPa"}
